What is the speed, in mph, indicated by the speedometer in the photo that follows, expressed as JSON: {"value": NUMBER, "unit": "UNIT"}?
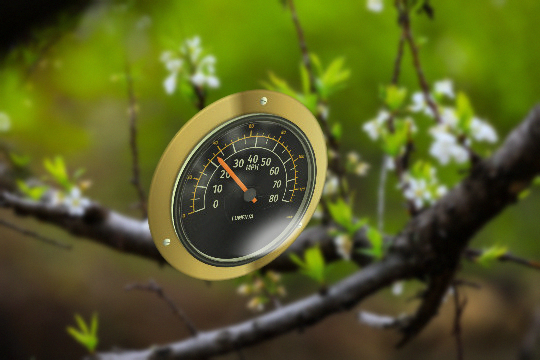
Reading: {"value": 22.5, "unit": "mph"}
